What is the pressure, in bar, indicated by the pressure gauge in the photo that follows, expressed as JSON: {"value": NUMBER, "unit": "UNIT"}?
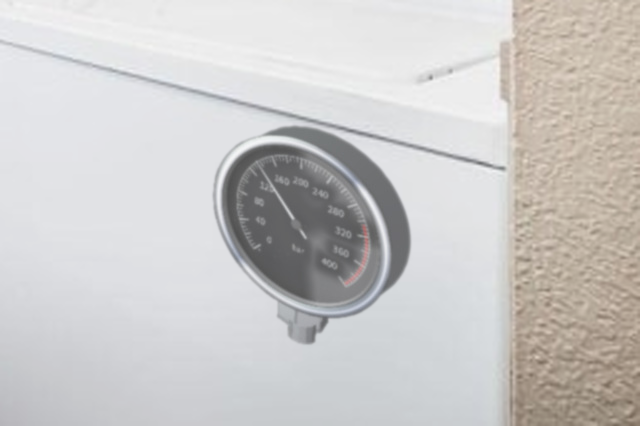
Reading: {"value": 140, "unit": "bar"}
